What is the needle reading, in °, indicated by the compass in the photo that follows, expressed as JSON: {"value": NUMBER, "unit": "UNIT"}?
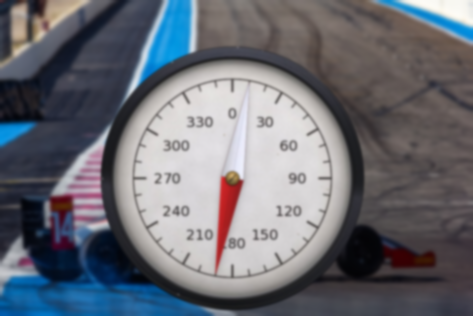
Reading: {"value": 190, "unit": "°"}
